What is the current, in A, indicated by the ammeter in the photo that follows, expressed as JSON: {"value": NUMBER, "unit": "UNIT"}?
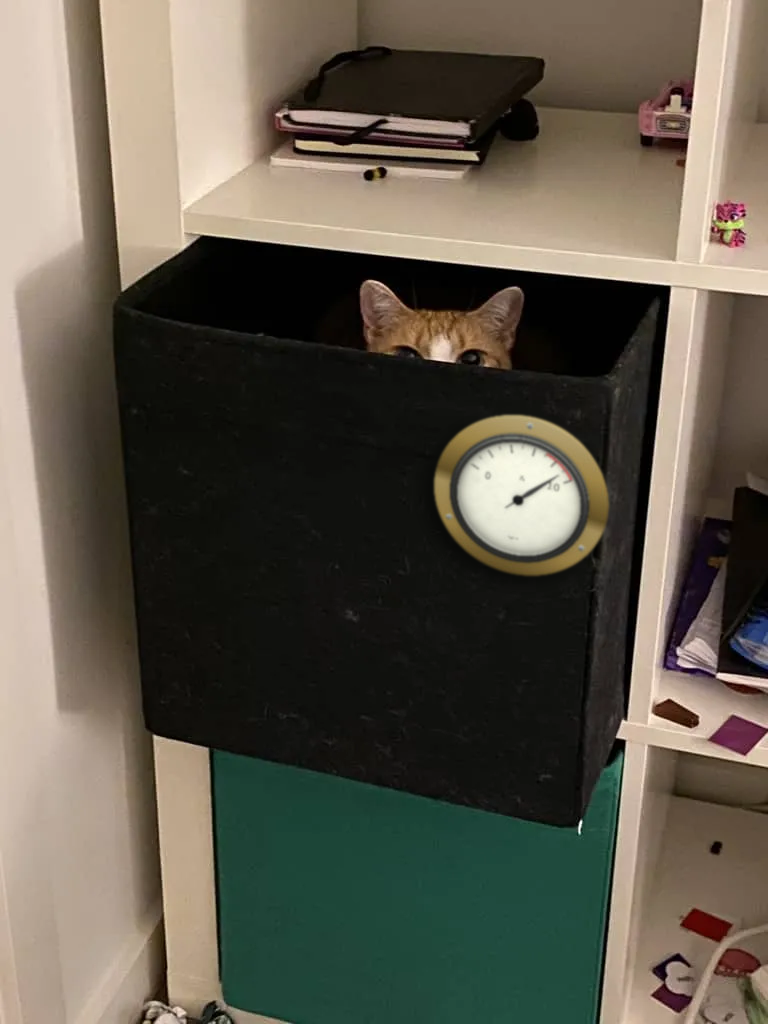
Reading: {"value": 9, "unit": "A"}
